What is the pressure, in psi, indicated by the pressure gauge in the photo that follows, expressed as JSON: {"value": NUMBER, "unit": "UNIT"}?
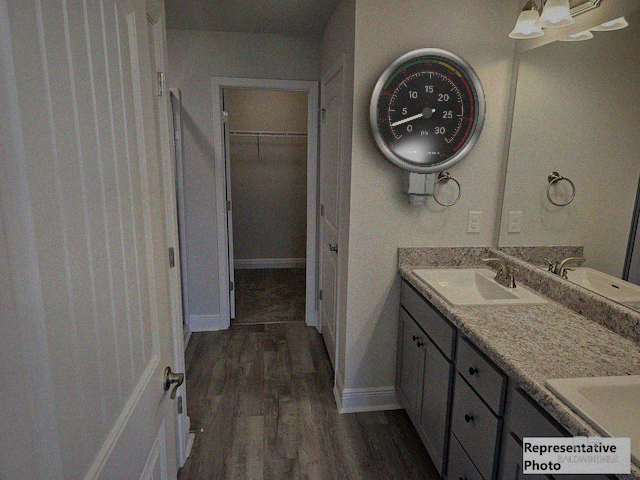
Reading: {"value": 2.5, "unit": "psi"}
